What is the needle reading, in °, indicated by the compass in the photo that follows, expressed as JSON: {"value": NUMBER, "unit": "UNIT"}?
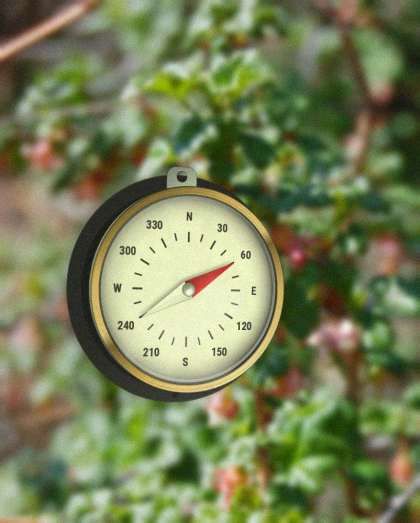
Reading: {"value": 60, "unit": "°"}
